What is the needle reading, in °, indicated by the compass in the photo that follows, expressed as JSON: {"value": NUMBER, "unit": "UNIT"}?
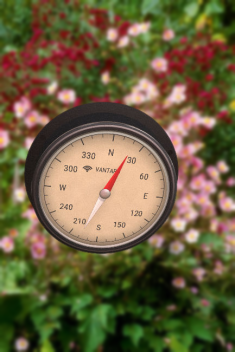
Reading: {"value": 20, "unit": "°"}
